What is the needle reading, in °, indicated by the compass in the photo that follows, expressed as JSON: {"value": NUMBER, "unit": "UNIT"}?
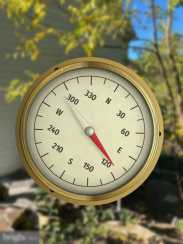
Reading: {"value": 112.5, "unit": "°"}
